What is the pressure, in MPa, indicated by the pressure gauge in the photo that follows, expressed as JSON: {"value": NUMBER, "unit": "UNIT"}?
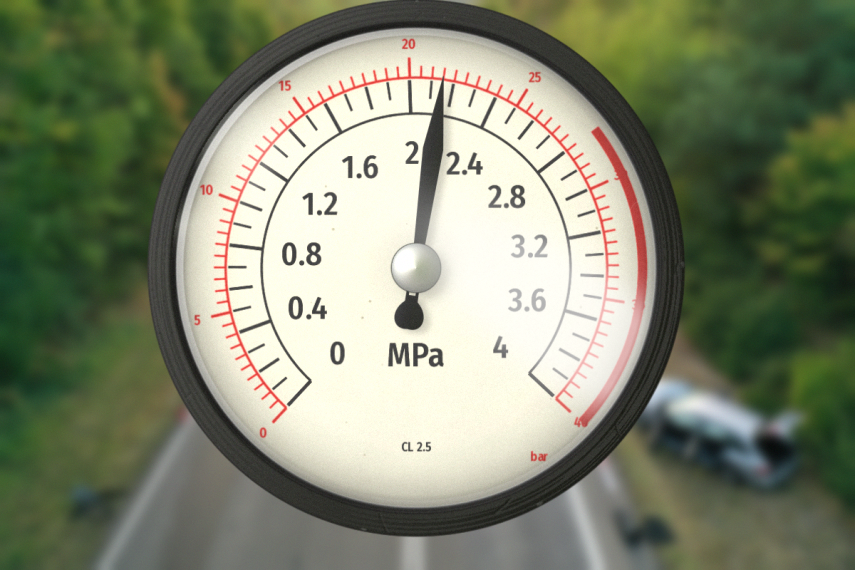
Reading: {"value": 2.15, "unit": "MPa"}
